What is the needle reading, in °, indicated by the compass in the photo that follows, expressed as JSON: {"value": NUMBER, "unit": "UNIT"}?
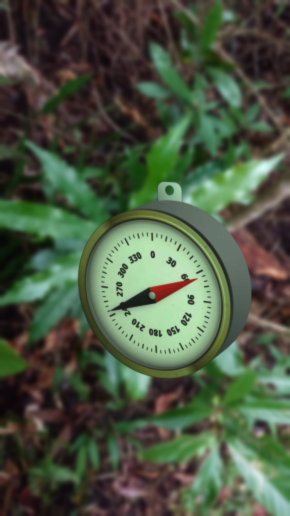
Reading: {"value": 65, "unit": "°"}
